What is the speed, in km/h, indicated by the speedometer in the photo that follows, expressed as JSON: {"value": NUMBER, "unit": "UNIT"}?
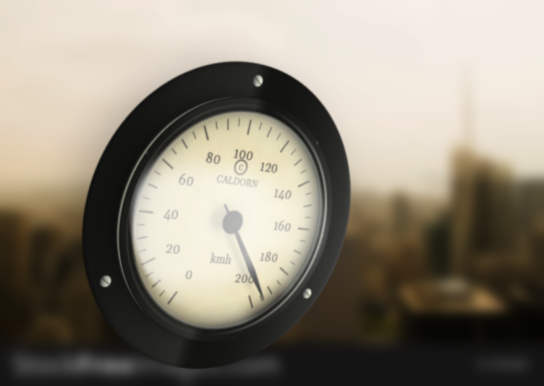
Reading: {"value": 195, "unit": "km/h"}
